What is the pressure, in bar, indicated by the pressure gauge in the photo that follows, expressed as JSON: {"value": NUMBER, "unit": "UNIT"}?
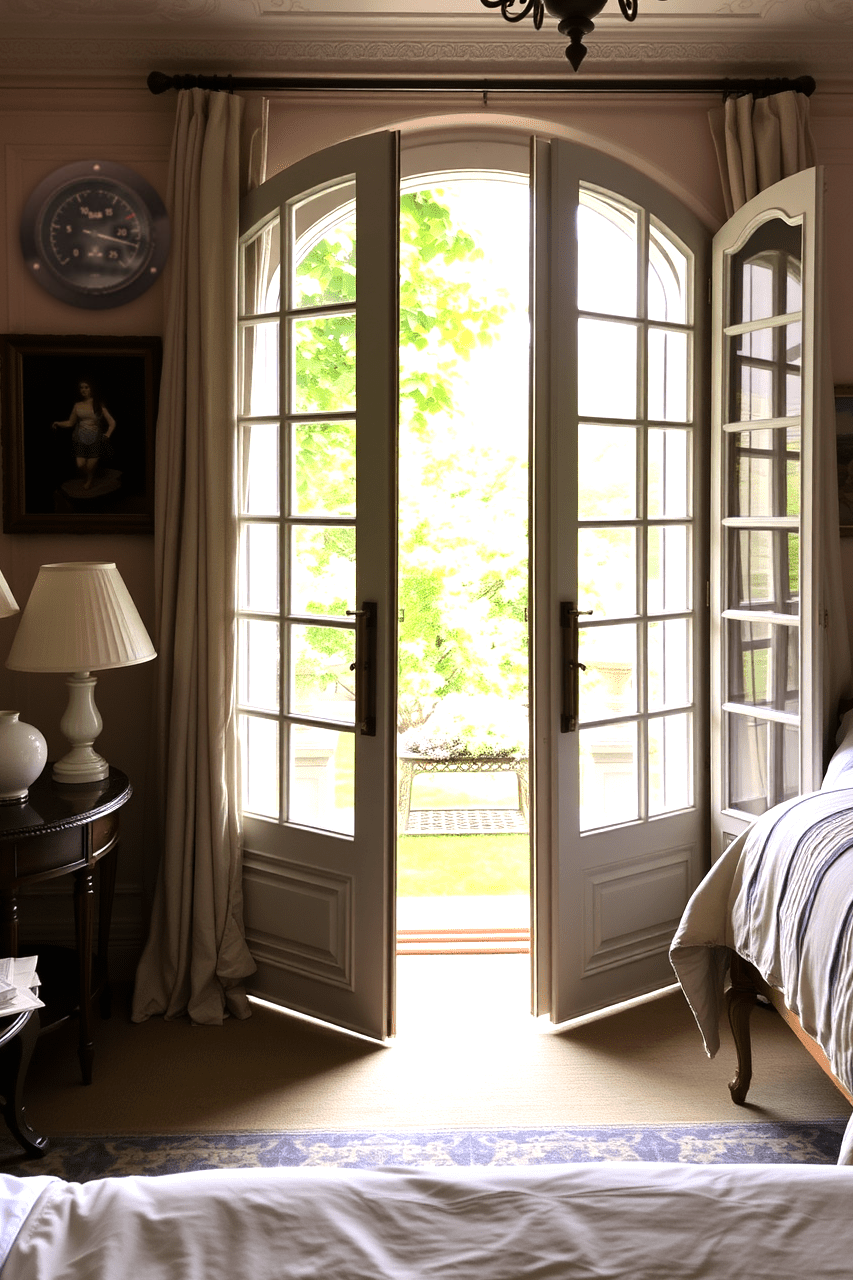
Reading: {"value": 22, "unit": "bar"}
